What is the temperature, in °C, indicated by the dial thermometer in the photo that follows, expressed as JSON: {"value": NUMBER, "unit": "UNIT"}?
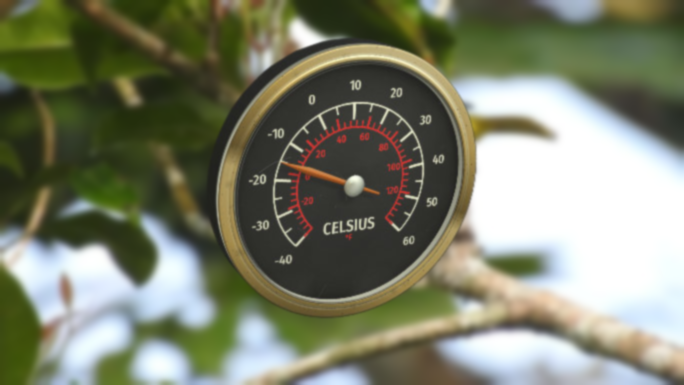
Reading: {"value": -15, "unit": "°C"}
